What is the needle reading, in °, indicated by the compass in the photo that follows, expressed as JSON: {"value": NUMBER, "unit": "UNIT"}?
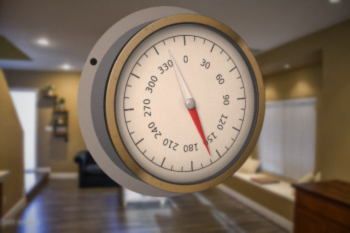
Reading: {"value": 160, "unit": "°"}
